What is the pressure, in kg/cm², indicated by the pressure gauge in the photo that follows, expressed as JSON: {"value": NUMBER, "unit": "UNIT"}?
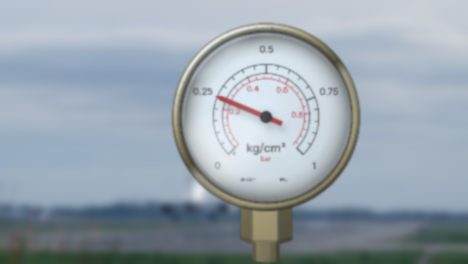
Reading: {"value": 0.25, "unit": "kg/cm²"}
